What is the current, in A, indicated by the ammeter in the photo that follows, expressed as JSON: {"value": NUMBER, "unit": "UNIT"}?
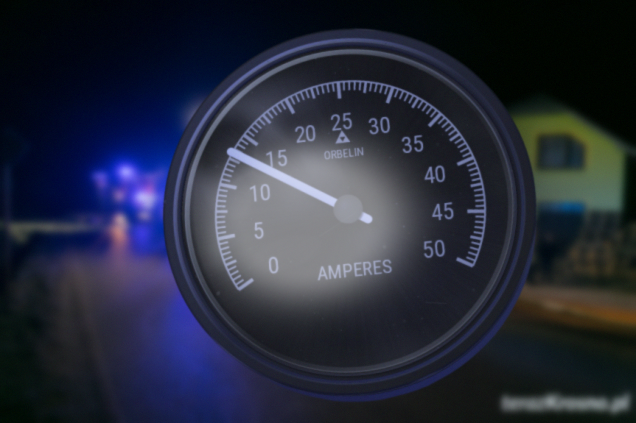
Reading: {"value": 13, "unit": "A"}
